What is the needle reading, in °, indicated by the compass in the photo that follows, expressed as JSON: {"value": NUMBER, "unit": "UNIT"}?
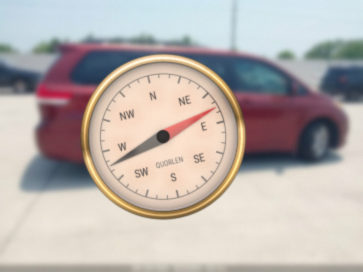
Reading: {"value": 75, "unit": "°"}
